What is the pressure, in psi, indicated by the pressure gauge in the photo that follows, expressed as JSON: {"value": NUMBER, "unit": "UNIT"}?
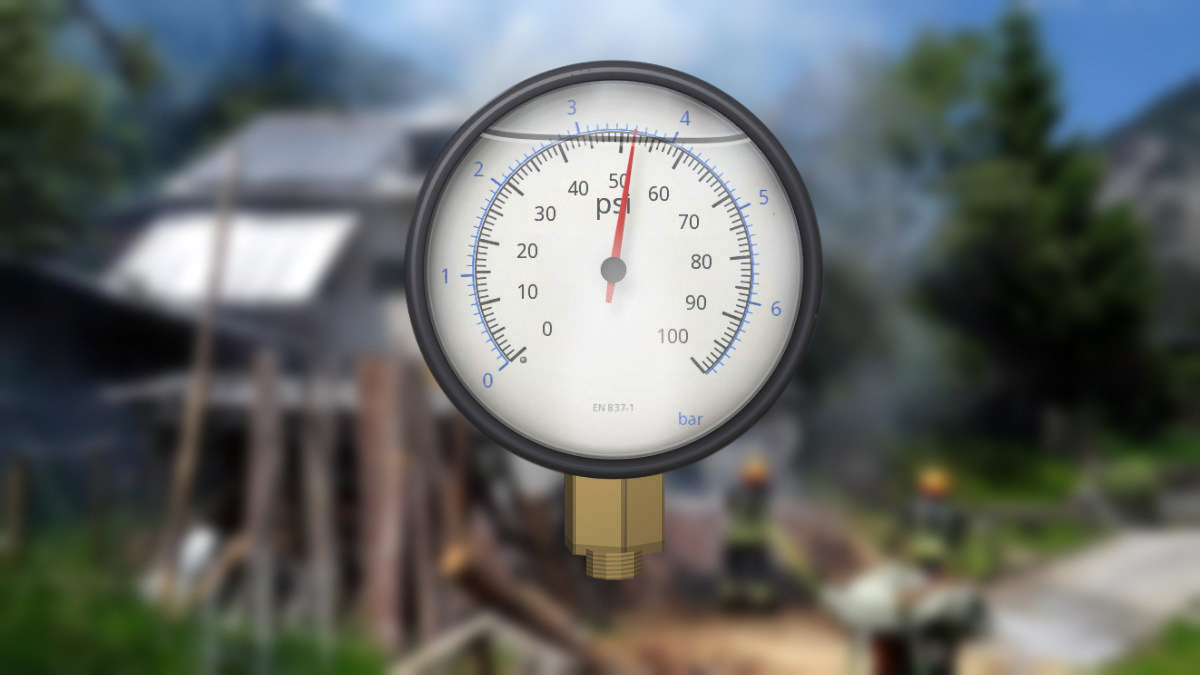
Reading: {"value": 52, "unit": "psi"}
